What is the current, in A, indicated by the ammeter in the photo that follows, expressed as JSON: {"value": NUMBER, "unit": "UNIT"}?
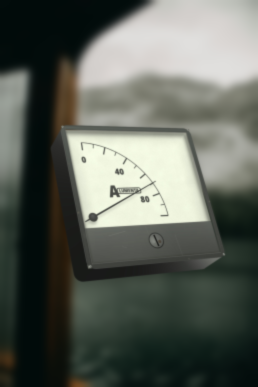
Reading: {"value": 70, "unit": "A"}
